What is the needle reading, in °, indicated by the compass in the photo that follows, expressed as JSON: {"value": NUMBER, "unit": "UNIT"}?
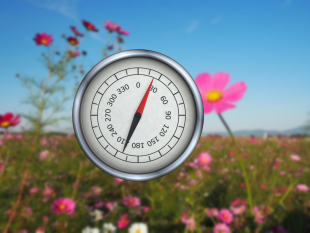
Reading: {"value": 22.5, "unit": "°"}
